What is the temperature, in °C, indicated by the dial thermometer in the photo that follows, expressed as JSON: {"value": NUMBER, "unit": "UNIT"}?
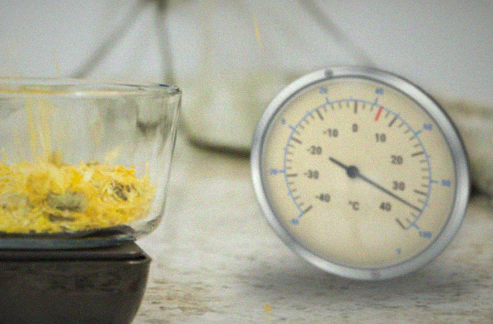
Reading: {"value": 34, "unit": "°C"}
